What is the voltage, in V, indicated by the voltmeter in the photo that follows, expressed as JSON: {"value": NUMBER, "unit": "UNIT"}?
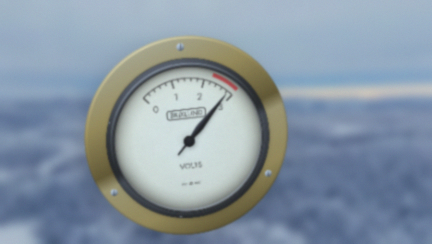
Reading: {"value": 2.8, "unit": "V"}
